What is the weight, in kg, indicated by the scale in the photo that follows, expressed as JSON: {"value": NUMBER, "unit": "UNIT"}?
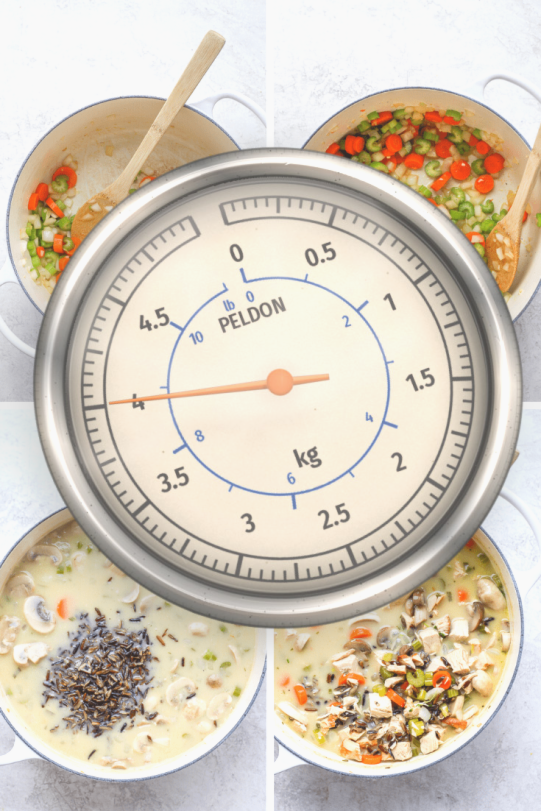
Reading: {"value": 4, "unit": "kg"}
